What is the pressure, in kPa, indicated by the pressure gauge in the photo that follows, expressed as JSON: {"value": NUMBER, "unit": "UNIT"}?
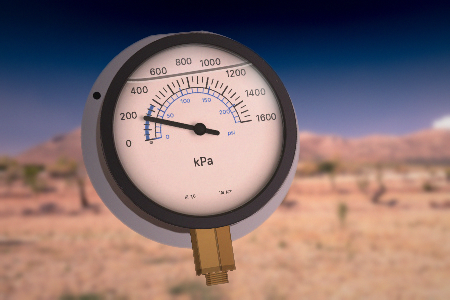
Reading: {"value": 200, "unit": "kPa"}
